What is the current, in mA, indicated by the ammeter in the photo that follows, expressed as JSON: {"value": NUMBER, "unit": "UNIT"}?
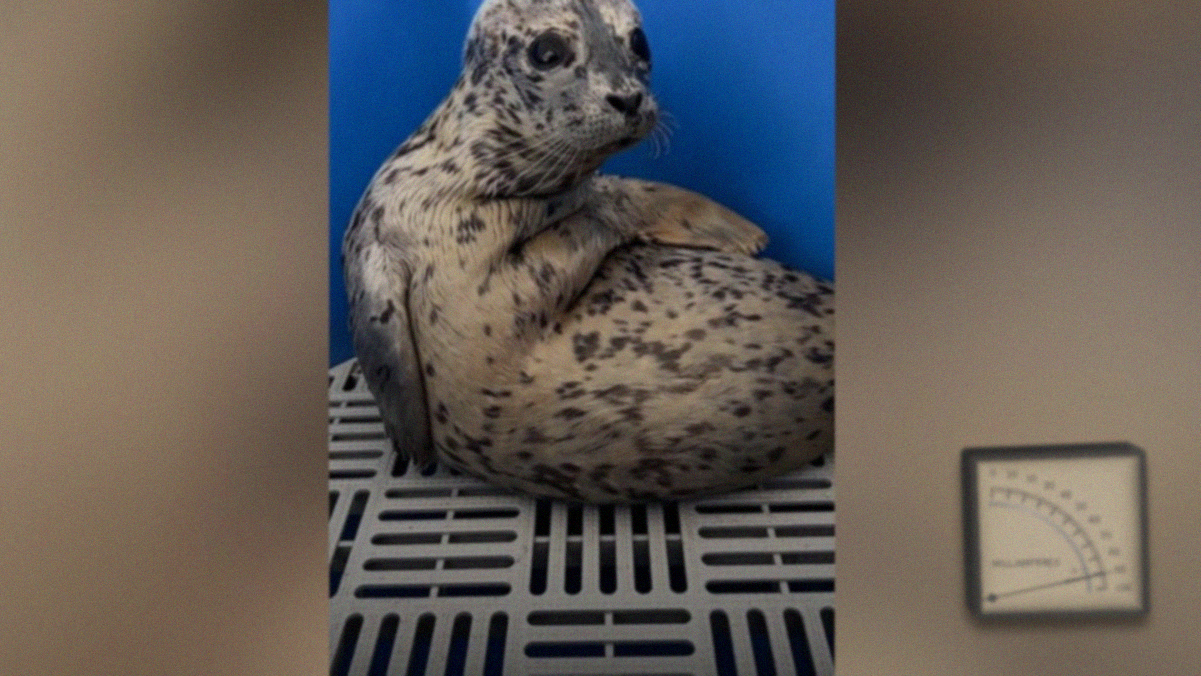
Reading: {"value": 90, "unit": "mA"}
